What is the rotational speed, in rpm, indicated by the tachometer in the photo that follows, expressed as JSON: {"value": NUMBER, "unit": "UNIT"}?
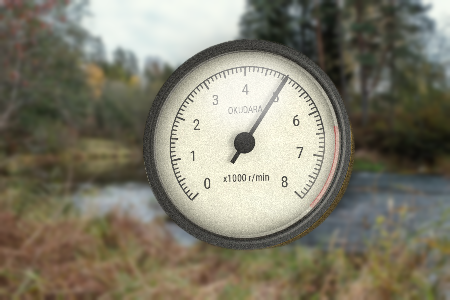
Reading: {"value": 5000, "unit": "rpm"}
